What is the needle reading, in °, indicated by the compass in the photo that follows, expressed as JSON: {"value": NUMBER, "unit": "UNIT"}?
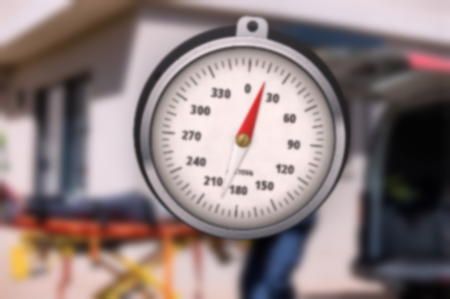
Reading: {"value": 15, "unit": "°"}
